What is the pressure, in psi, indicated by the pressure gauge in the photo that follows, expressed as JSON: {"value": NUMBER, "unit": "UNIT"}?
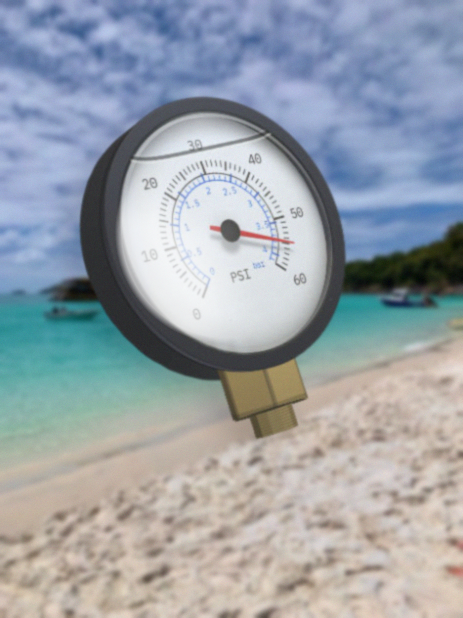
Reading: {"value": 55, "unit": "psi"}
